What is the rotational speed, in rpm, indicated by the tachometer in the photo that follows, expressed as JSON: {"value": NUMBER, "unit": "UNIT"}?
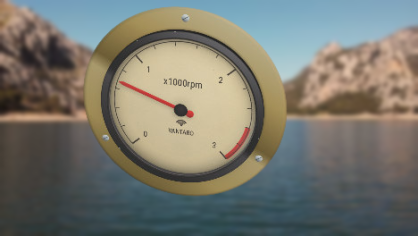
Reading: {"value": 700, "unit": "rpm"}
